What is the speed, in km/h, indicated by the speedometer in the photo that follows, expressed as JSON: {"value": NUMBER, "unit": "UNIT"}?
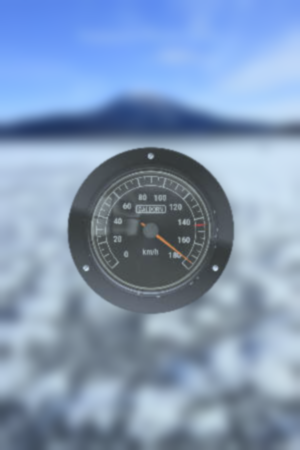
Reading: {"value": 175, "unit": "km/h"}
